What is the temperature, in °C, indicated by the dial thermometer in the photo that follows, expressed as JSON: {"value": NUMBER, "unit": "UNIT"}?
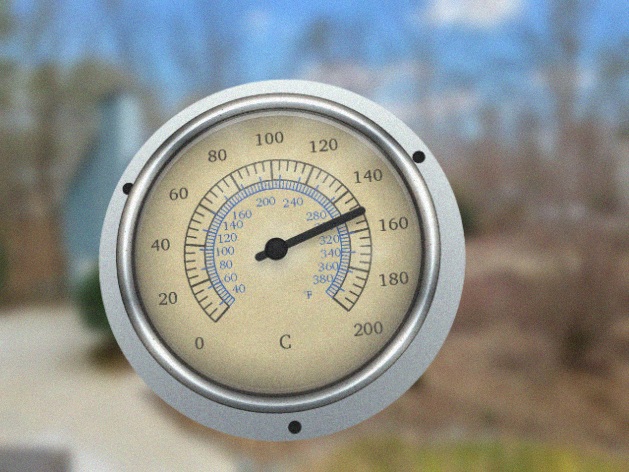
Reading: {"value": 152, "unit": "°C"}
